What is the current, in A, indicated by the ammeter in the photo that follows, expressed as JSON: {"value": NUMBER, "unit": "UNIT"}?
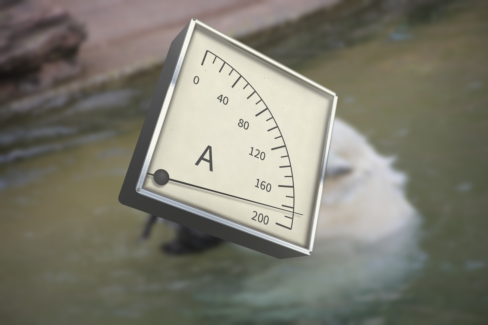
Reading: {"value": 185, "unit": "A"}
